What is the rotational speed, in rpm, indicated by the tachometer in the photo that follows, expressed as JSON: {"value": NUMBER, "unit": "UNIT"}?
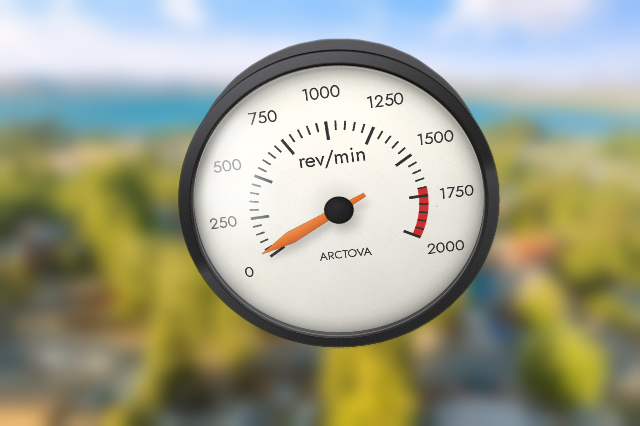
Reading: {"value": 50, "unit": "rpm"}
